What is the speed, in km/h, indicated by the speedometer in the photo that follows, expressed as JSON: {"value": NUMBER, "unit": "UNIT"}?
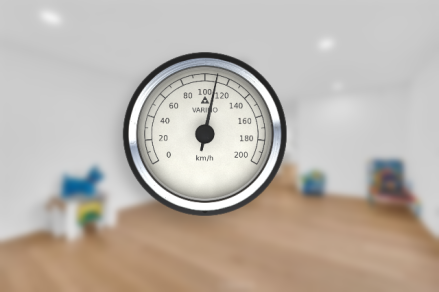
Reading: {"value": 110, "unit": "km/h"}
